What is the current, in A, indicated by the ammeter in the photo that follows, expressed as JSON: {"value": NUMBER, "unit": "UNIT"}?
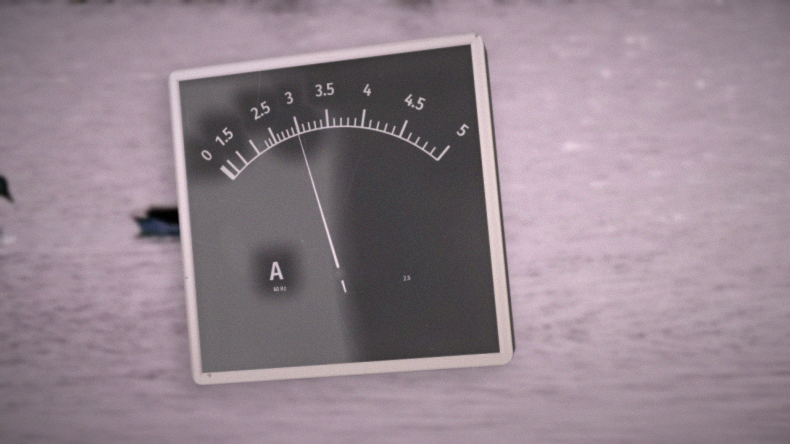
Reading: {"value": 3, "unit": "A"}
